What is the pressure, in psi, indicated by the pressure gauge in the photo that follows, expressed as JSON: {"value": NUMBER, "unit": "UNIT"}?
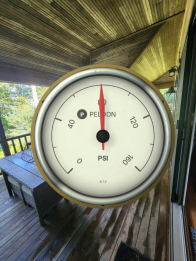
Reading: {"value": 80, "unit": "psi"}
